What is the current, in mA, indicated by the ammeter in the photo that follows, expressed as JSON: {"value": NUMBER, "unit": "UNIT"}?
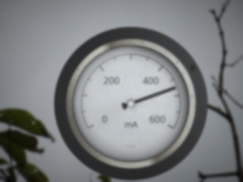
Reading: {"value": 475, "unit": "mA"}
